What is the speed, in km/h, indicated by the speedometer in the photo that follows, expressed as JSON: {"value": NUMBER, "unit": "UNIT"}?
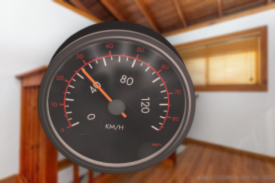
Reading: {"value": 45, "unit": "km/h"}
